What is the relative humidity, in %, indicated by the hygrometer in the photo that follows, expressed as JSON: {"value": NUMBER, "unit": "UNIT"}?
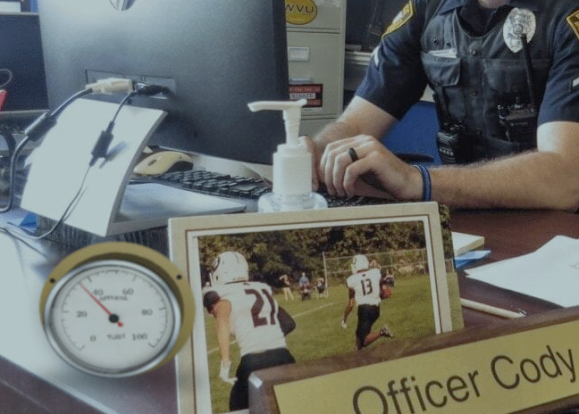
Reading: {"value": 36, "unit": "%"}
